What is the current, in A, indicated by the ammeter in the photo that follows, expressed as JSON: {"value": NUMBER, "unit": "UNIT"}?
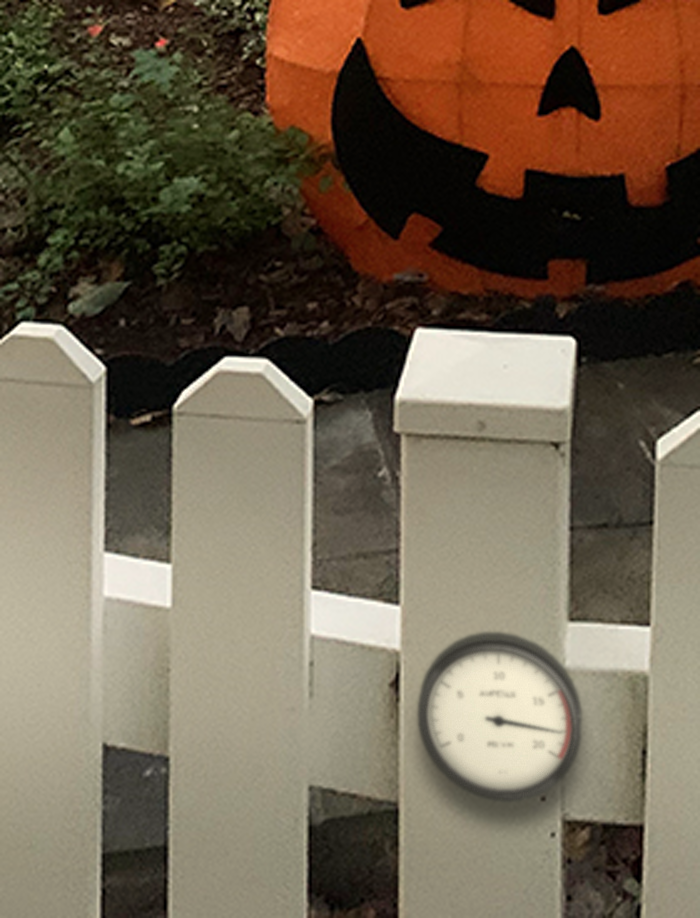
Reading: {"value": 18, "unit": "A"}
